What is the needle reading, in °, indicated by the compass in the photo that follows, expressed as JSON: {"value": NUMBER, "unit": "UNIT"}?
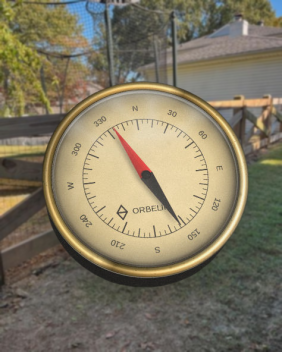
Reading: {"value": 335, "unit": "°"}
